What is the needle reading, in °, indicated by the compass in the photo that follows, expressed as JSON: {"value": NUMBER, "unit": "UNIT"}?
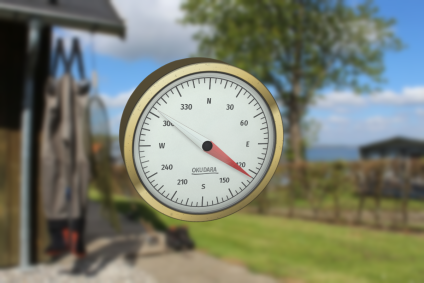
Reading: {"value": 125, "unit": "°"}
